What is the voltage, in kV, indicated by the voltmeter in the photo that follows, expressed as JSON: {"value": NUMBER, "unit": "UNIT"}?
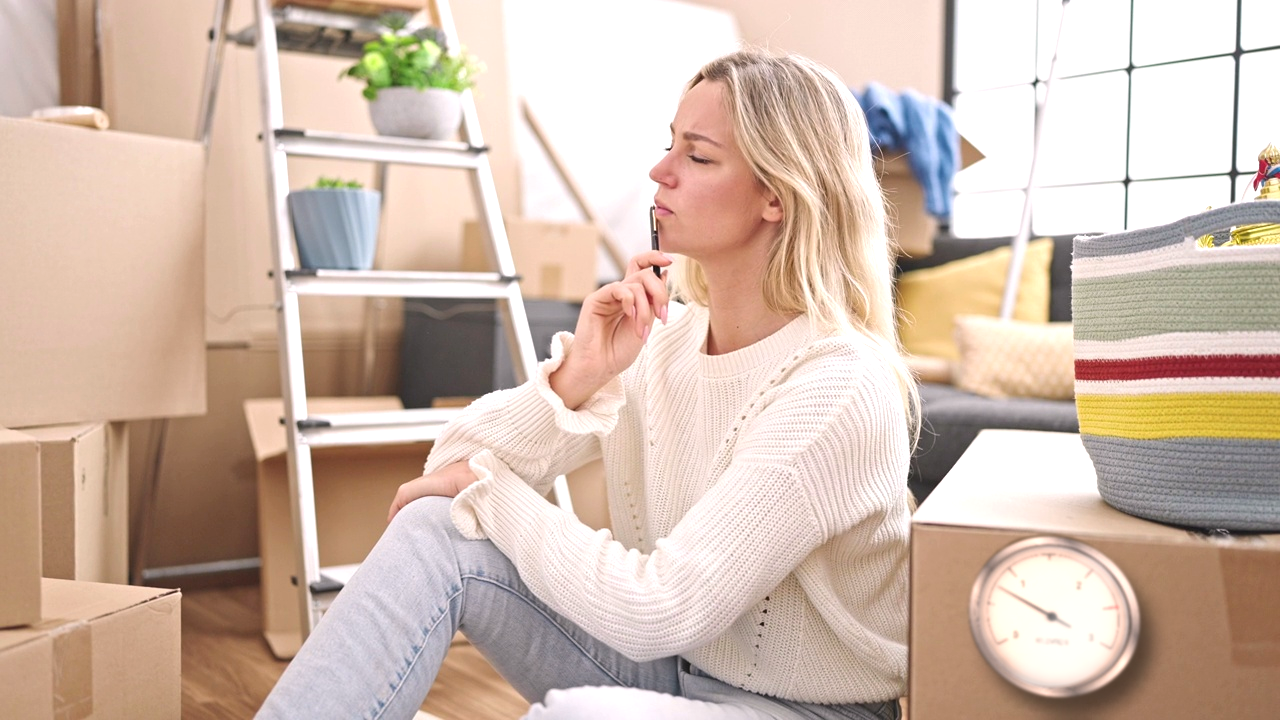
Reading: {"value": 0.75, "unit": "kV"}
